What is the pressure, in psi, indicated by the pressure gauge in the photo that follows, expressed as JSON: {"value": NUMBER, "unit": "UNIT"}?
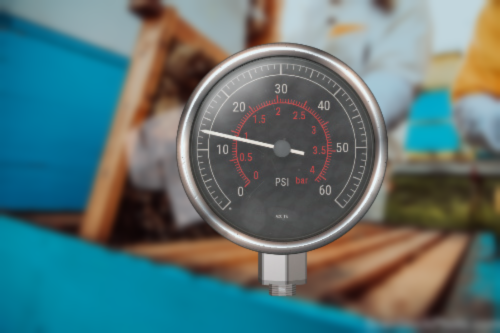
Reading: {"value": 13, "unit": "psi"}
